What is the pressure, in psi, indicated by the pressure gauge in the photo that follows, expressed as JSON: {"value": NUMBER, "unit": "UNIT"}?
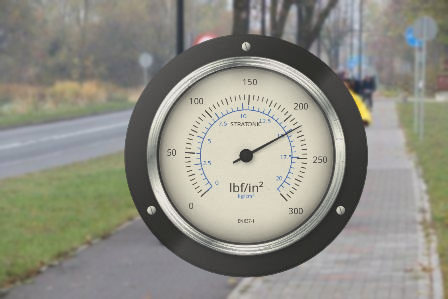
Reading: {"value": 215, "unit": "psi"}
